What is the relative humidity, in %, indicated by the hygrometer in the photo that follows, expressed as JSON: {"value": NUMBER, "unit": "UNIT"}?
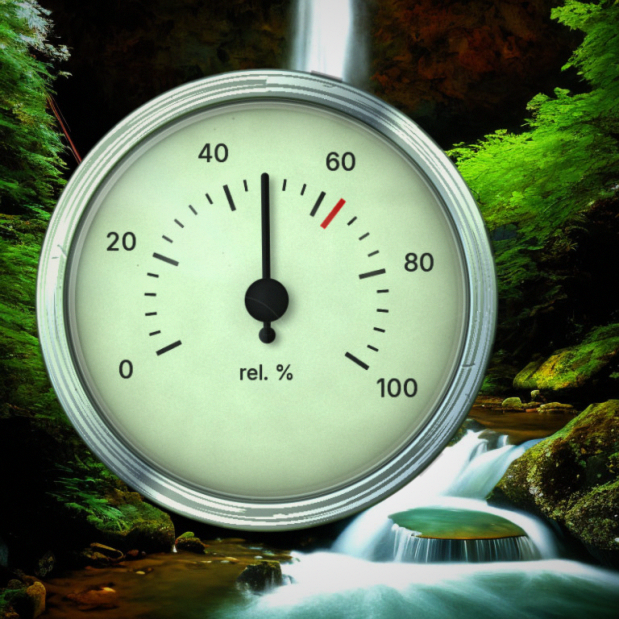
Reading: {"value": 48, "unit": "%"}
